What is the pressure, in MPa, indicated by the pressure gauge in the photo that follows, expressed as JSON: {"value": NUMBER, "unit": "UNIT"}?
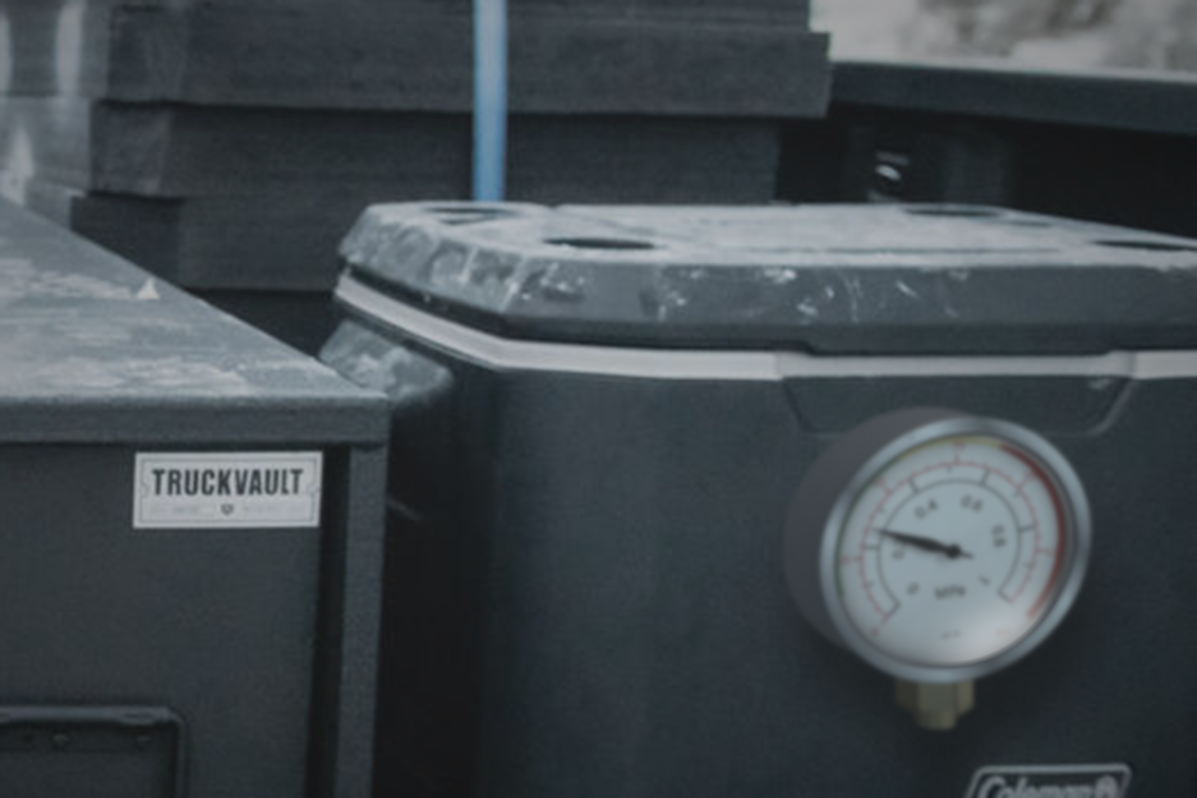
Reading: {"value": 0.25, "unit": "MPa"}
